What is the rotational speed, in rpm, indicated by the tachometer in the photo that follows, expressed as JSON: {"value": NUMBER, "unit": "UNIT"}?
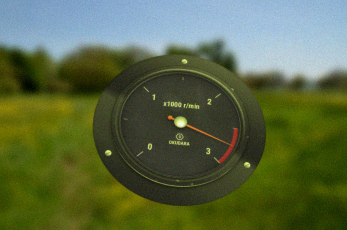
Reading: {"value": 2750, "unit": "rpm"}
